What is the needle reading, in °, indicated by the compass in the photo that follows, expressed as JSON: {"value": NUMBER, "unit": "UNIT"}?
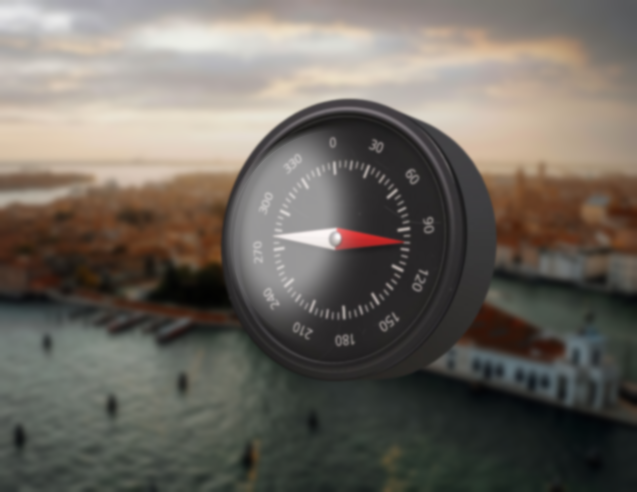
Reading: {"value": 100, "unit": "°"}
